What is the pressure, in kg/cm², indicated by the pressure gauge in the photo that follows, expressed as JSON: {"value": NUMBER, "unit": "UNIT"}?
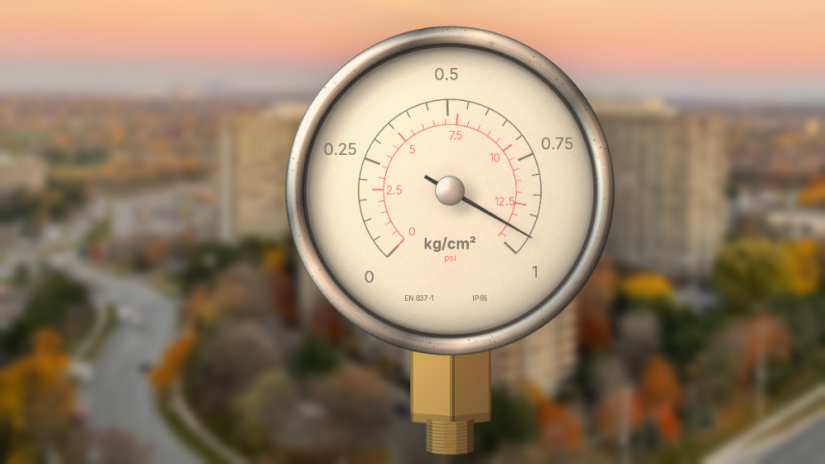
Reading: {"value": 0.95, "unit": "kg/cm²"}
